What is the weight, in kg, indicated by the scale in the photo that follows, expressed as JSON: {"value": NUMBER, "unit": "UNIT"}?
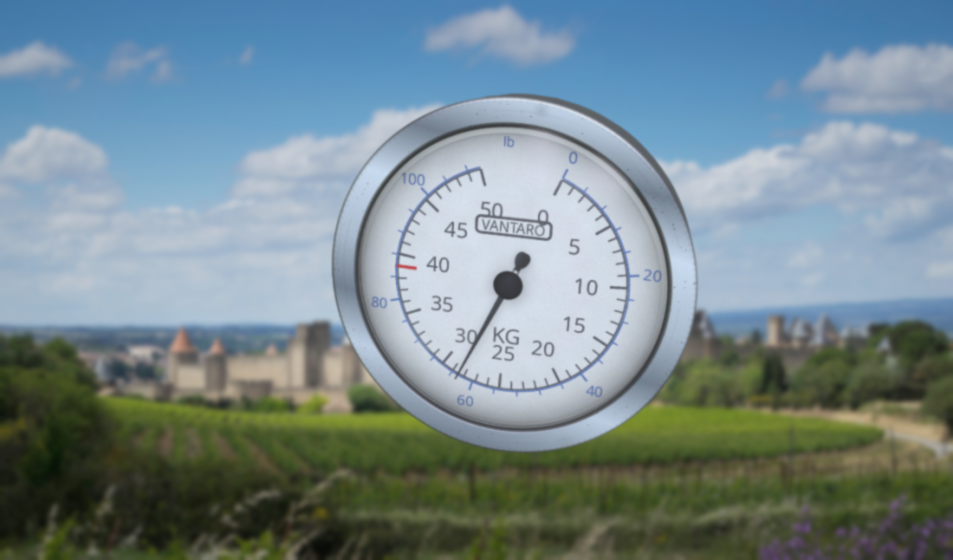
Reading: {"value": 28.5, "unit": "kg"}
